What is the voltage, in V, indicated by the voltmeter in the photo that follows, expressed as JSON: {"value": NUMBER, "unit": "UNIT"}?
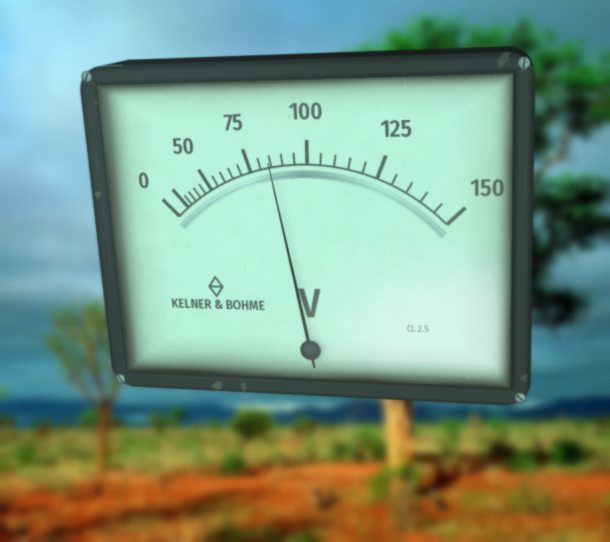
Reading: {"value": 85, "unit": "V"}
